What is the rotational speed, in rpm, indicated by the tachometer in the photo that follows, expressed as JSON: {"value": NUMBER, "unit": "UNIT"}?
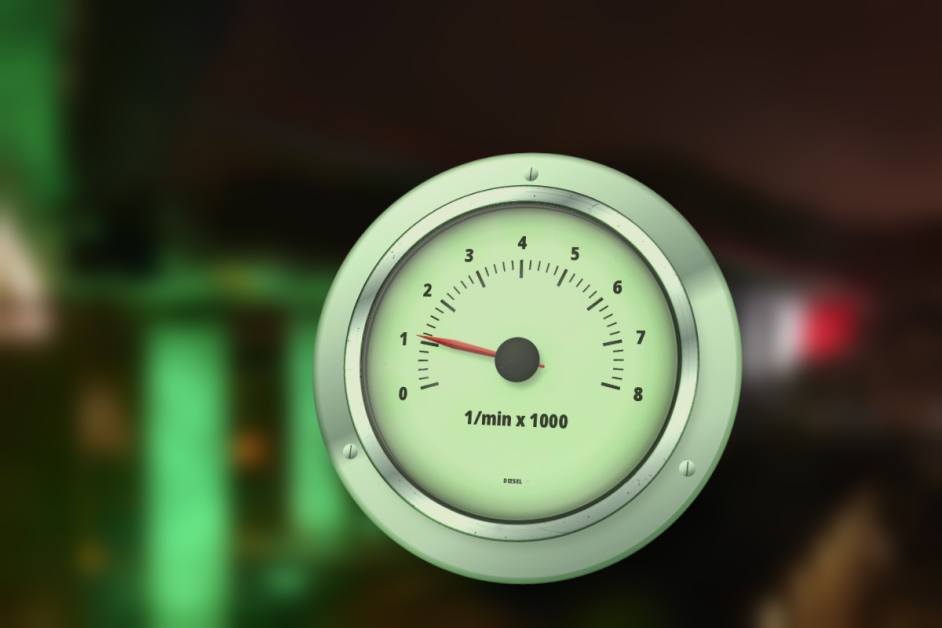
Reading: {"value": 1100, "unit": "rpm"}
